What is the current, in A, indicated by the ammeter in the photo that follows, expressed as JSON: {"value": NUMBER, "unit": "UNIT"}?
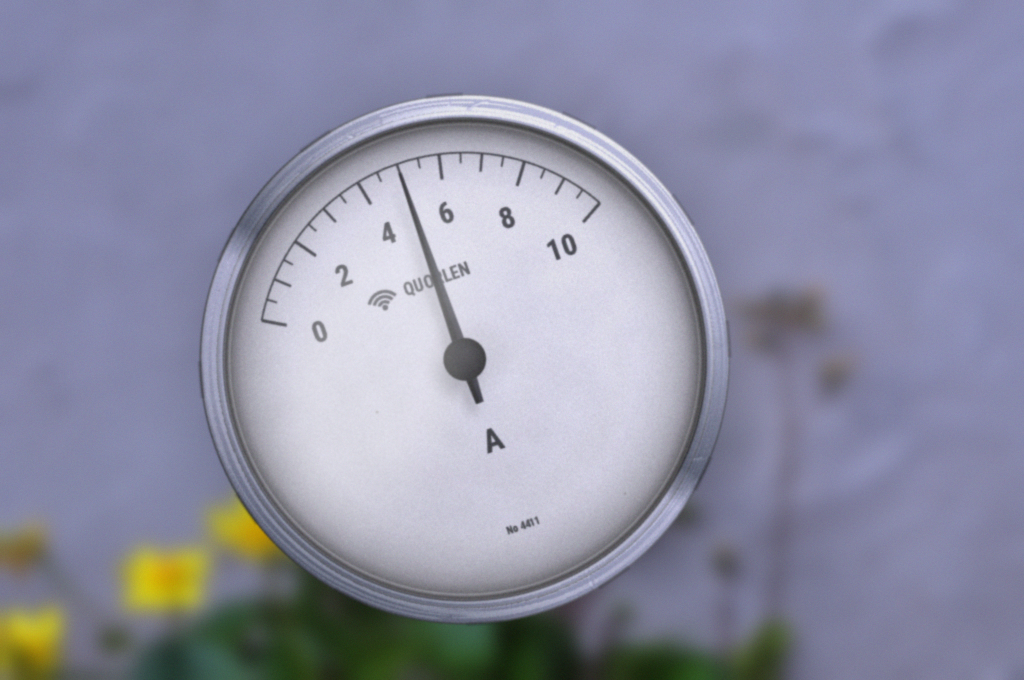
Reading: {"value": 5, "unit": "A"}
